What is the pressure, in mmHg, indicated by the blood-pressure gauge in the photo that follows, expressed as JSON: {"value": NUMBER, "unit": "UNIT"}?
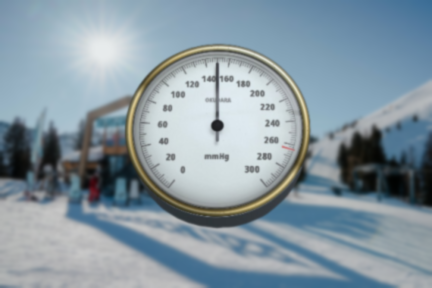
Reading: {"value": 150, "unit": "mmHg"}
